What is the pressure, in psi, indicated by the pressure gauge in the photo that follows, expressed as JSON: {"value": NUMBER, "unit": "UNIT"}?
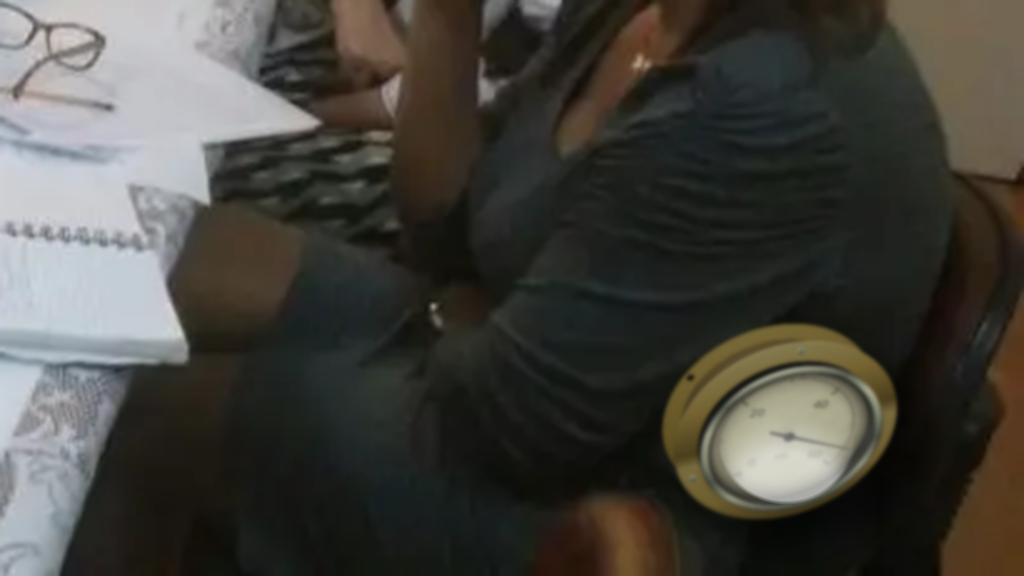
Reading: {"value": 55, "unit": "psi"}
